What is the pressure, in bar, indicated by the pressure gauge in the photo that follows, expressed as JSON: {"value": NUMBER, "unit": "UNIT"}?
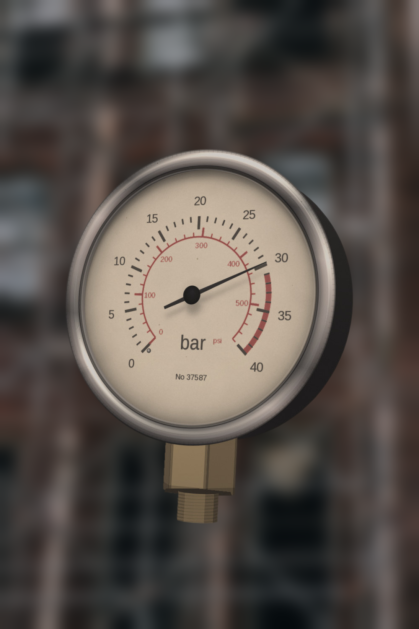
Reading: {"value": 30, "unit": "bar"}
